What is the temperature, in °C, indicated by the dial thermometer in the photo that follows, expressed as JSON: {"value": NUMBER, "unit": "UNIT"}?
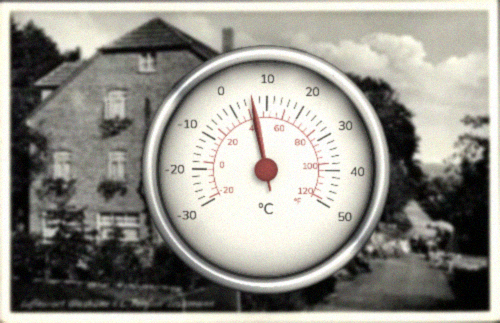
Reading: {"value": 6, "unit": "°C"}
